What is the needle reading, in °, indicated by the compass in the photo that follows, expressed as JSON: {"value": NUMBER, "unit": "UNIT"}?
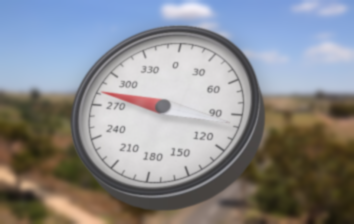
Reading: {"value": 280, "unit": "°"}
